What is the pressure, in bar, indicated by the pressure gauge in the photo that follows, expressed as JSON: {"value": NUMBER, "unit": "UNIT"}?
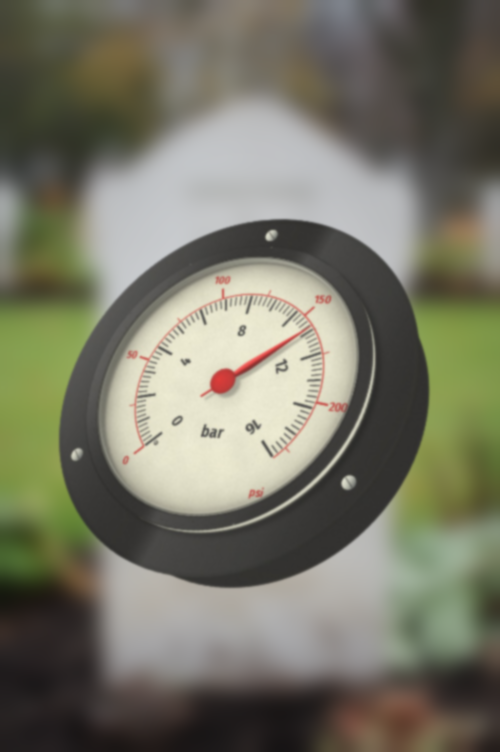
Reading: {"value": 11, "unit": "bar"}
